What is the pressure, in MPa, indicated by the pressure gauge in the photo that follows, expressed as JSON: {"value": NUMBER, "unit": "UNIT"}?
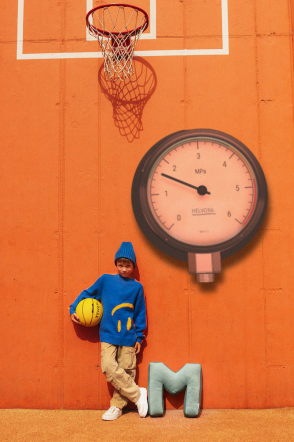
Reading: {"value": 1.6, "unit": "MPa"}
